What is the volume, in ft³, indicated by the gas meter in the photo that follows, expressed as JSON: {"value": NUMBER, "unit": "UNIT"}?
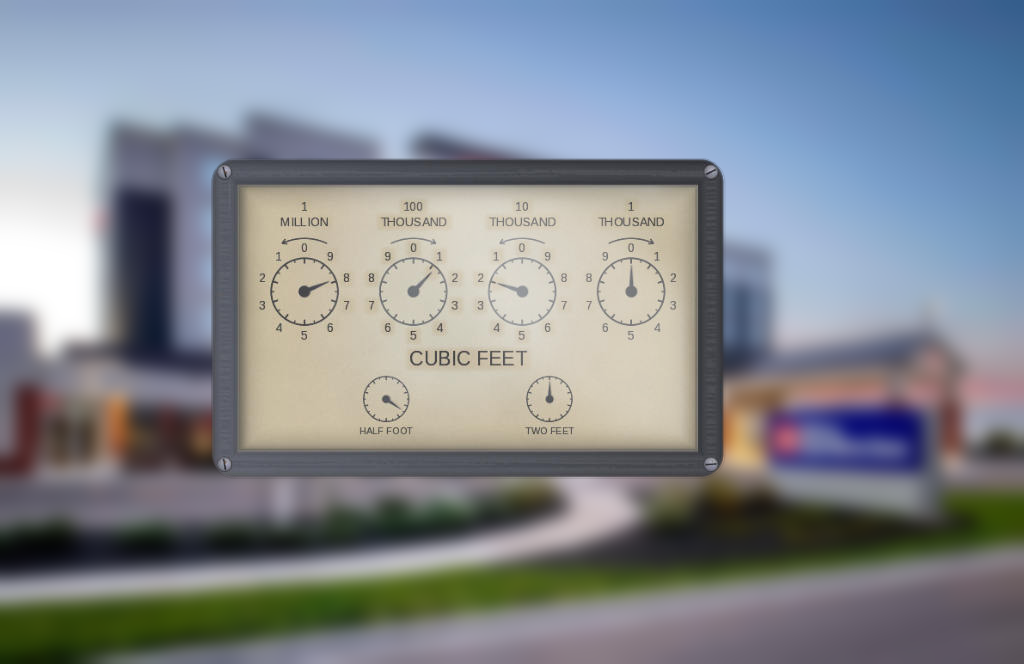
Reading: {"value": 812000, "unit": "ft³"}
